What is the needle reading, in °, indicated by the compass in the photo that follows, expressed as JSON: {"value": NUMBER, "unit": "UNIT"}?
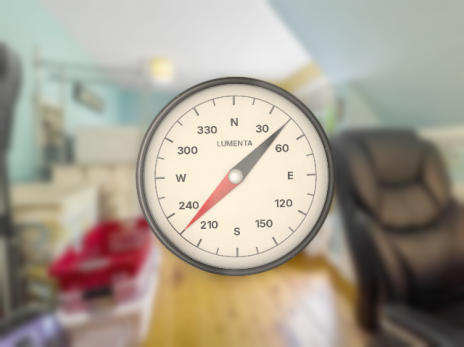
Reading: {"value": 225, "unit": "°"}
